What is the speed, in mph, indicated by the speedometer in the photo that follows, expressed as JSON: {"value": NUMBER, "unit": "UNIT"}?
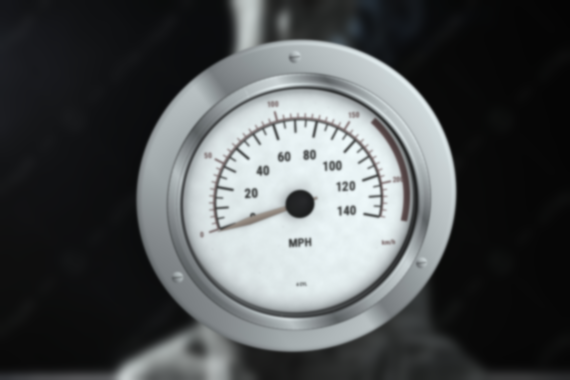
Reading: {"value": 0, "unit": "mph"}
